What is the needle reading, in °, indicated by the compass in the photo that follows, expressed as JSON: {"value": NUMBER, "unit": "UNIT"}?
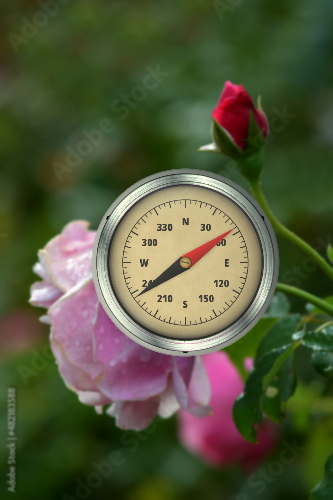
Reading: {"value": 55, "unit": "°"}
